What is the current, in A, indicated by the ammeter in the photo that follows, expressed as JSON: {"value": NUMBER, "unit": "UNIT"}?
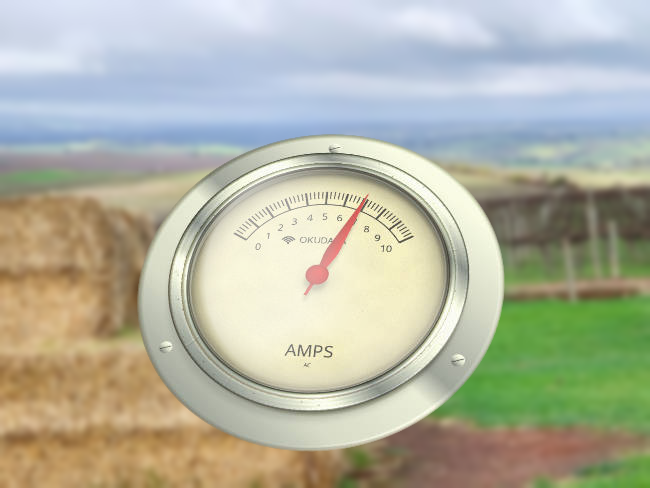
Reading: {"value": 7, "unit": "A"}
